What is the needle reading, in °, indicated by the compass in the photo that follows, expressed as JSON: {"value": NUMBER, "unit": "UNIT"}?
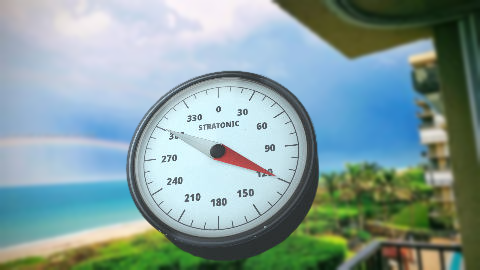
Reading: {"value": 120, "unit": "°"}
